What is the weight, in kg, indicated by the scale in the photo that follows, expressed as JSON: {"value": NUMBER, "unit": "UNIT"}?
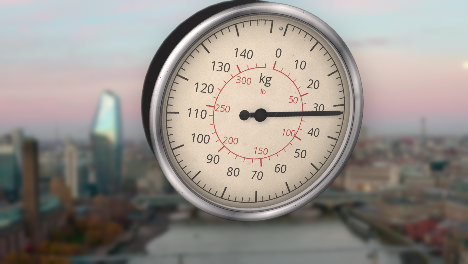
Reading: {"value": 32, "unit": "kg"}
